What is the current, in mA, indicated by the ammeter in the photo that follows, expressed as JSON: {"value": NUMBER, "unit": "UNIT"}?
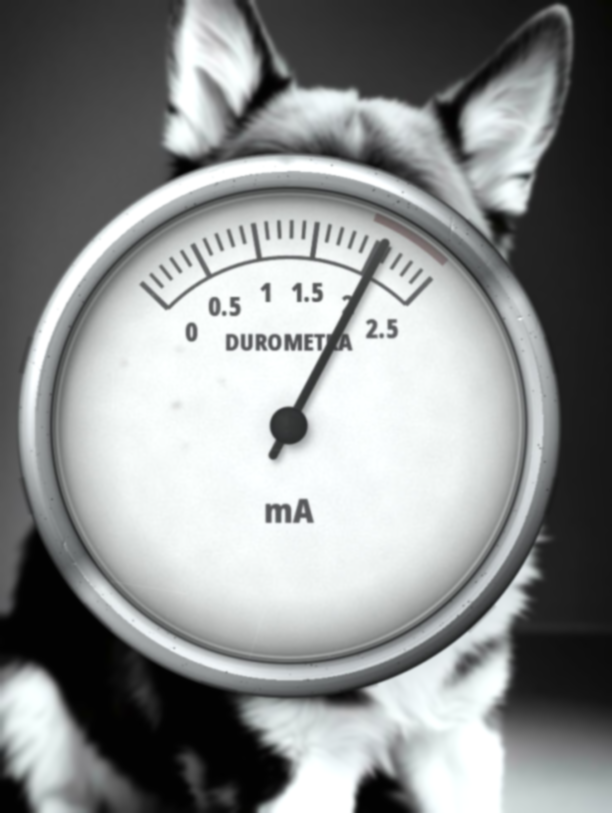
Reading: {"value": 2.05, "unit": "mA"}
